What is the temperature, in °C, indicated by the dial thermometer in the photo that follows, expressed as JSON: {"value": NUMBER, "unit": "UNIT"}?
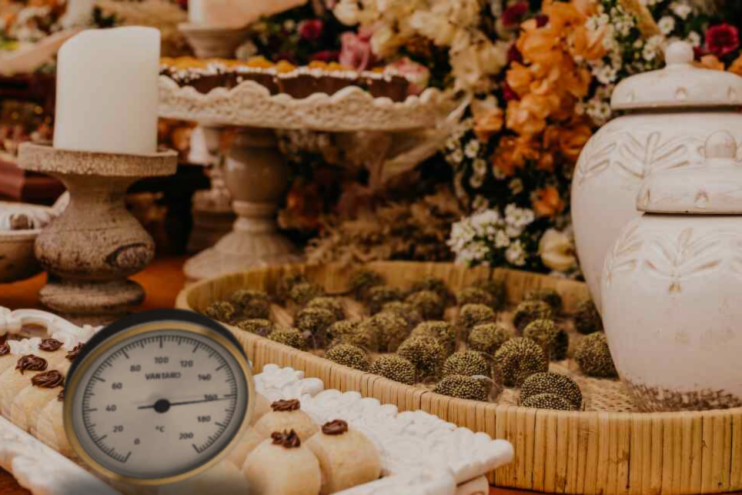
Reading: {"value": 160, "unit": "°C"}
